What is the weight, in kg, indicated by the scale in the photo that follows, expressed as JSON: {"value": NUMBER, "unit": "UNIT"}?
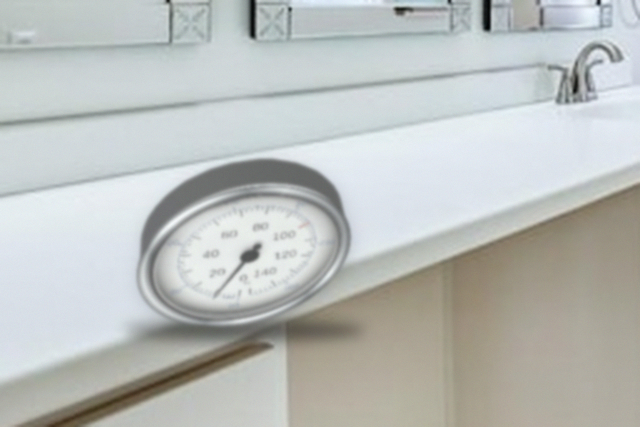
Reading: {"value": 10, "unit": "kg"}
